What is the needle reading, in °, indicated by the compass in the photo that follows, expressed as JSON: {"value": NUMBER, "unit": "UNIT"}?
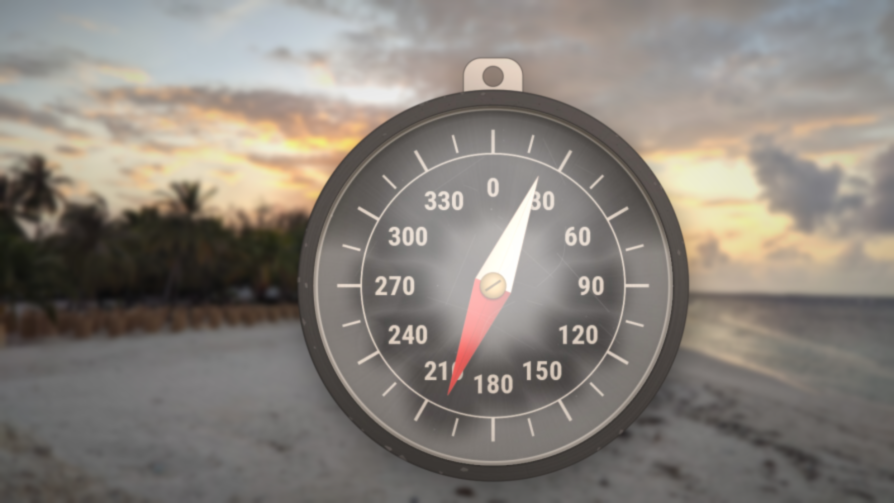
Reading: {"value": 202.5, "unit": "°"}
